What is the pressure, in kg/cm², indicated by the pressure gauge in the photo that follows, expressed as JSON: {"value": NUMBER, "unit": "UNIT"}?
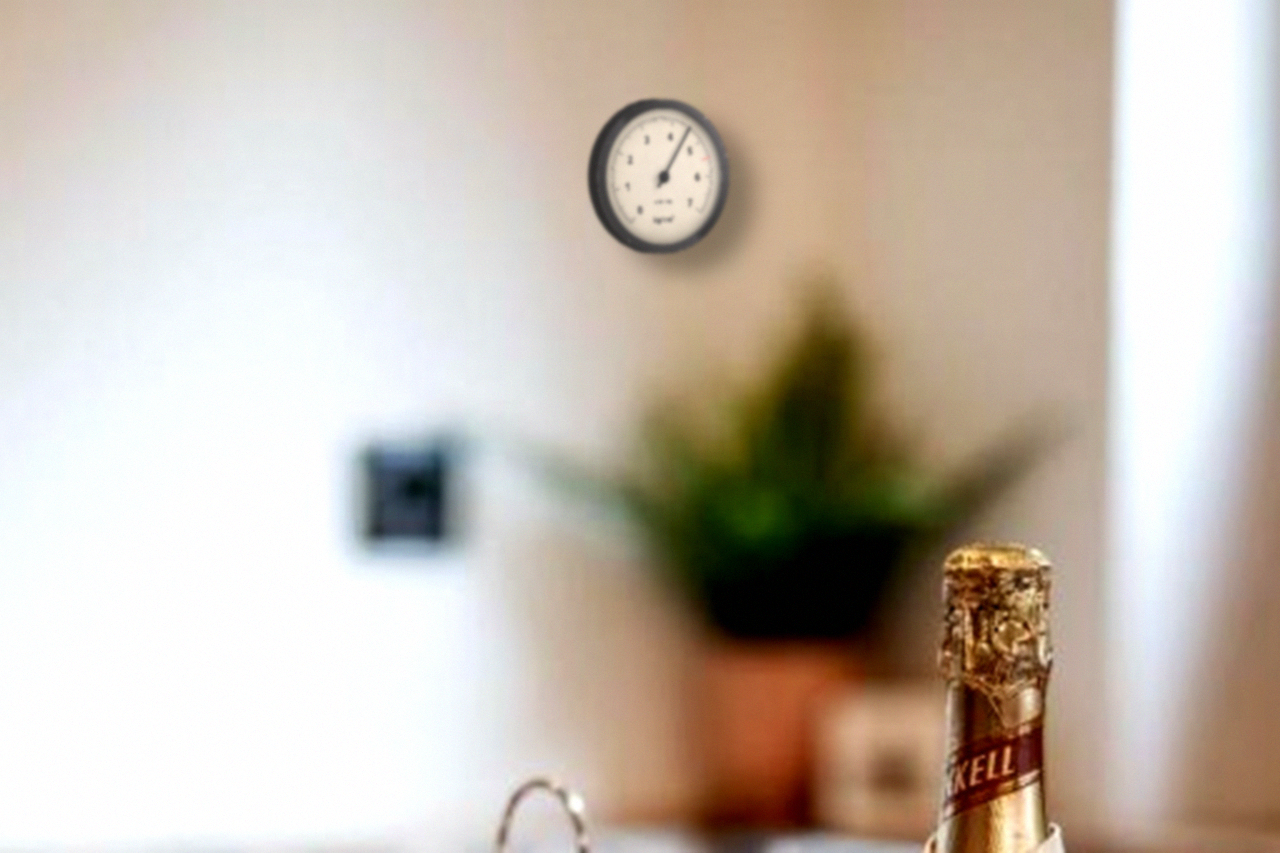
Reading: {"value": 4.5, "unit": "kg/cm²"}
